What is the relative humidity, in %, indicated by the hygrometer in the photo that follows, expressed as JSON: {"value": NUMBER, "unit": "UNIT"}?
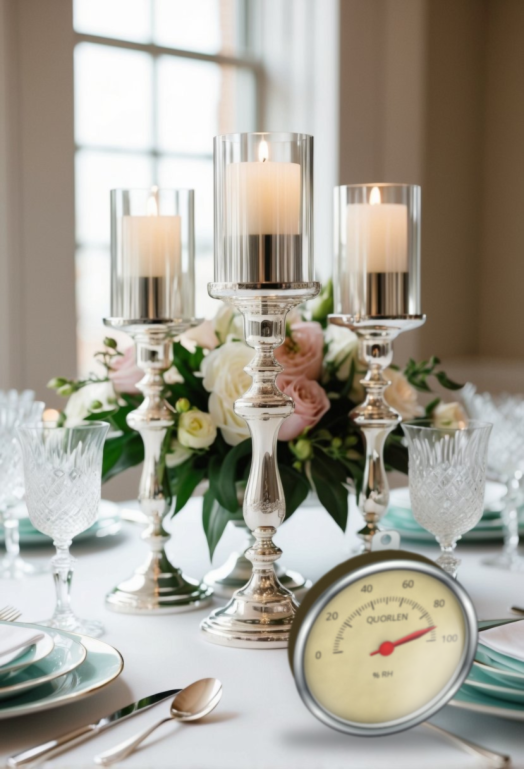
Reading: {"value": 90, "unit": "%"}
